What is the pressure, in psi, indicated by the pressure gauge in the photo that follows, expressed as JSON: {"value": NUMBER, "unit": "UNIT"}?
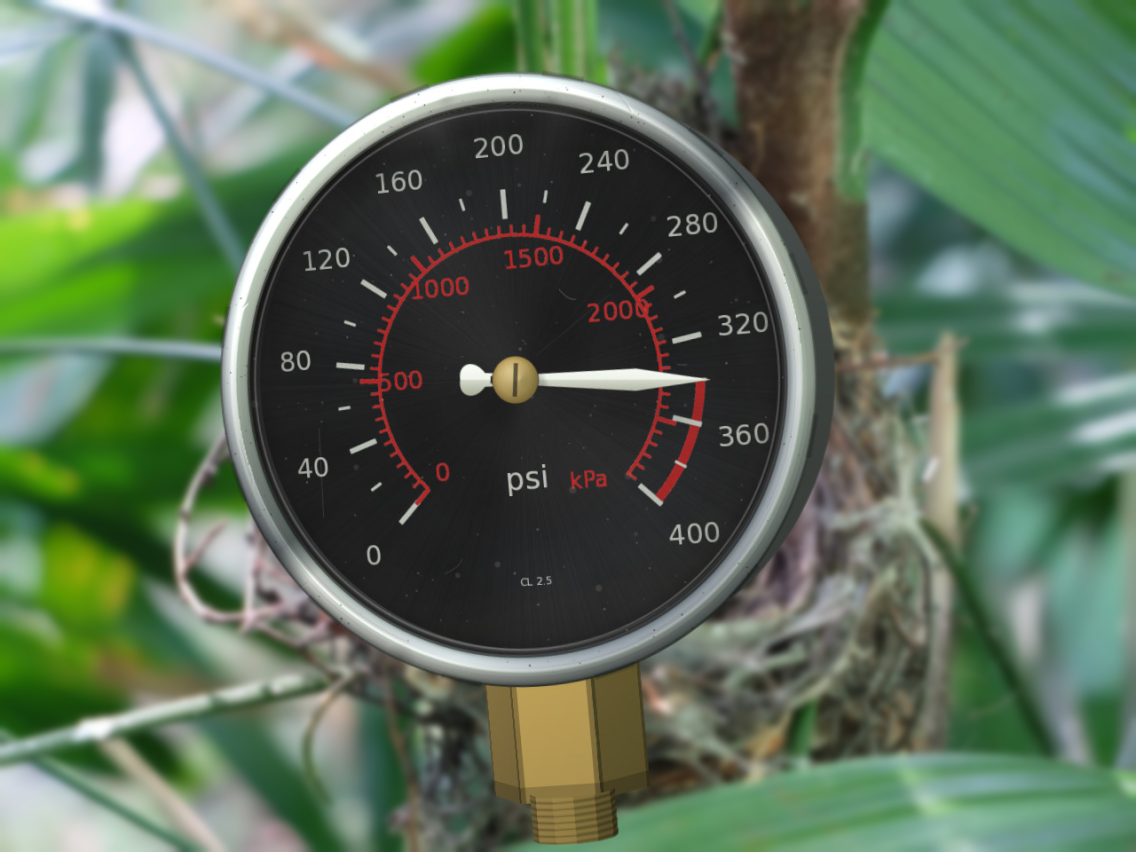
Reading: {"value": 340, "unit": "psi"}
